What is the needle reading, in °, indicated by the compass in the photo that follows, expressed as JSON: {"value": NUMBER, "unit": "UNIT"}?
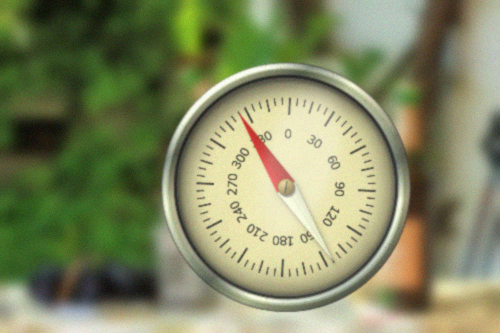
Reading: {"value": 325, "unit": "°"}
